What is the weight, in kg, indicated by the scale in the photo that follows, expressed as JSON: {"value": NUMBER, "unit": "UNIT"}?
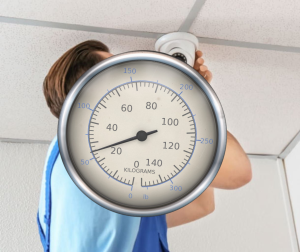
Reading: {"value": 26, "unit": "kg"}
